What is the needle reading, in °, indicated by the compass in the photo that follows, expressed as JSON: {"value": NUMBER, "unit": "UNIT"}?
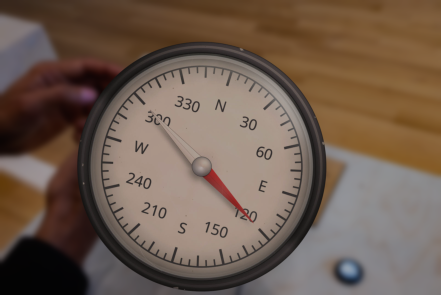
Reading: {"value": 120, "unit": "°"}
